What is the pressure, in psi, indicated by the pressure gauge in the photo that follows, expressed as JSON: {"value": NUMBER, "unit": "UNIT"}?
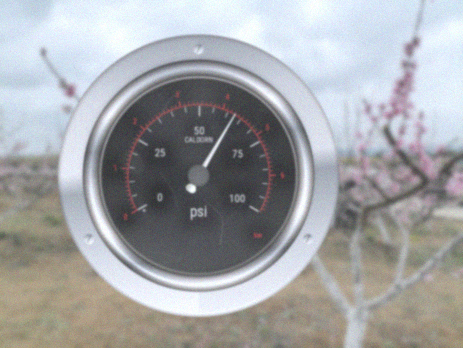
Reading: {"value": 62.5, "unit": "psi"}
